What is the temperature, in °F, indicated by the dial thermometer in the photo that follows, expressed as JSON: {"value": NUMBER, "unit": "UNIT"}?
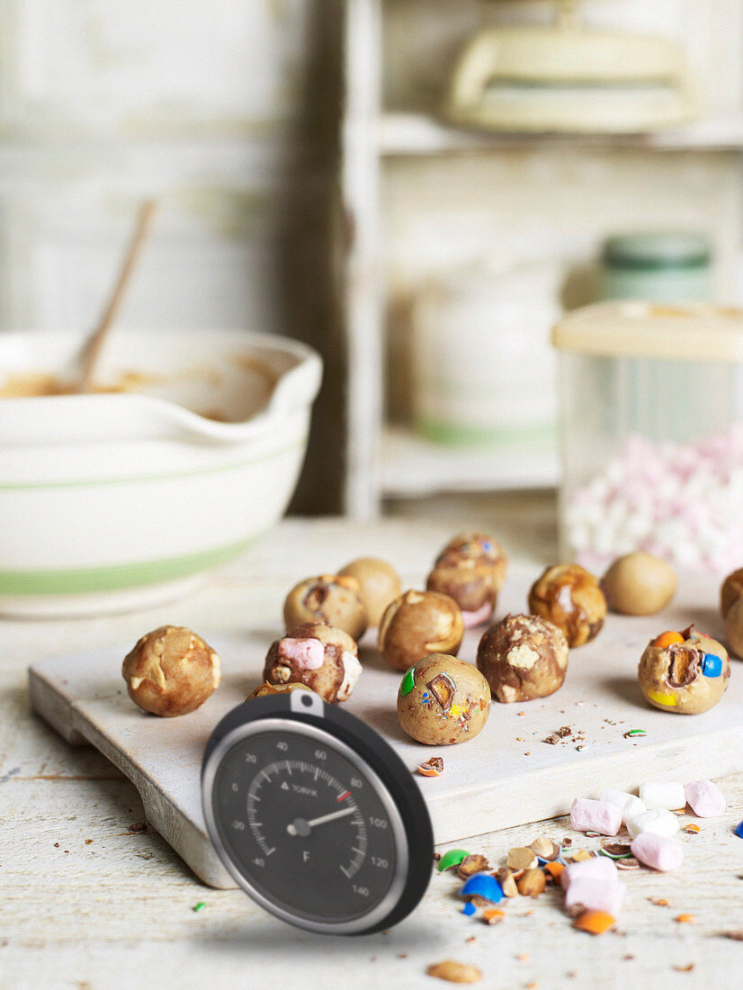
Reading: {"value": 90, "unit": "°F"}
